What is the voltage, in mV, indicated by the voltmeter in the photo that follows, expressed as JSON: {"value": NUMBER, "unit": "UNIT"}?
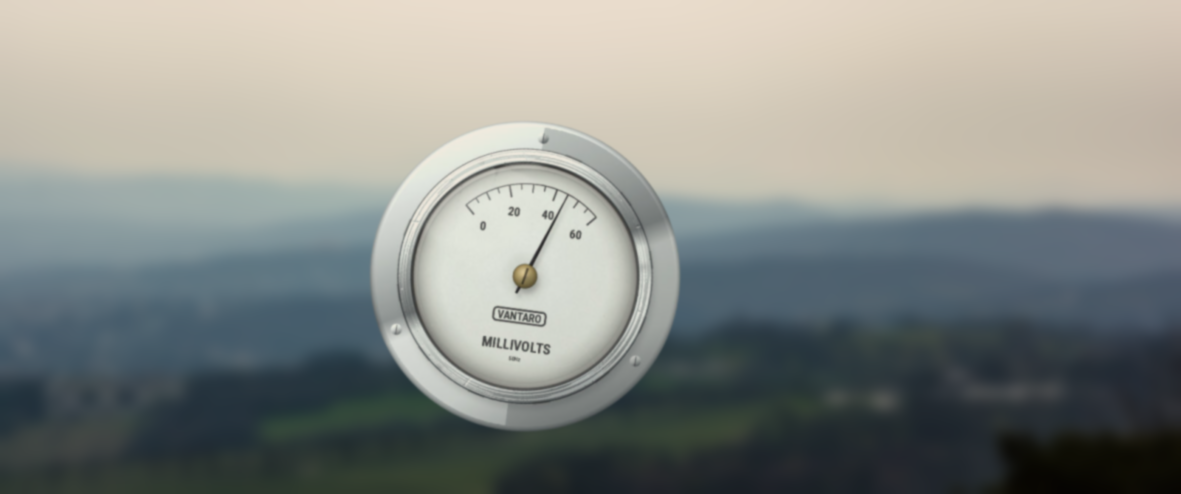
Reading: {"value": 45, "unit": "mV"}
